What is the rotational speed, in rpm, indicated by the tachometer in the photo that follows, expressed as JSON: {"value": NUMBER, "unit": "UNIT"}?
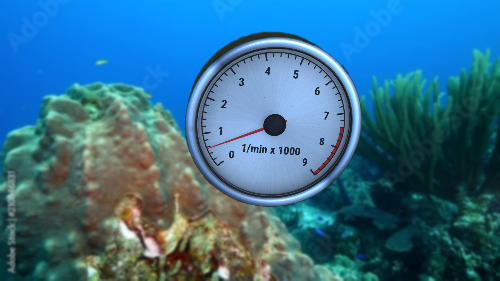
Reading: {"value": 600, "unit": "rpm"}
